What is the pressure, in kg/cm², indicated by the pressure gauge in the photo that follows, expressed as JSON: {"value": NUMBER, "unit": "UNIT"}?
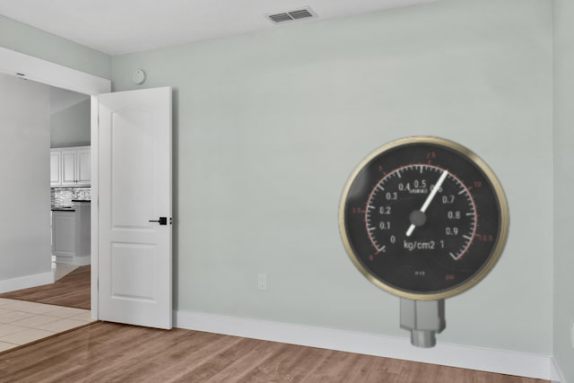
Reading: {"value": 0.6, "unit": "kg/cm²"}
